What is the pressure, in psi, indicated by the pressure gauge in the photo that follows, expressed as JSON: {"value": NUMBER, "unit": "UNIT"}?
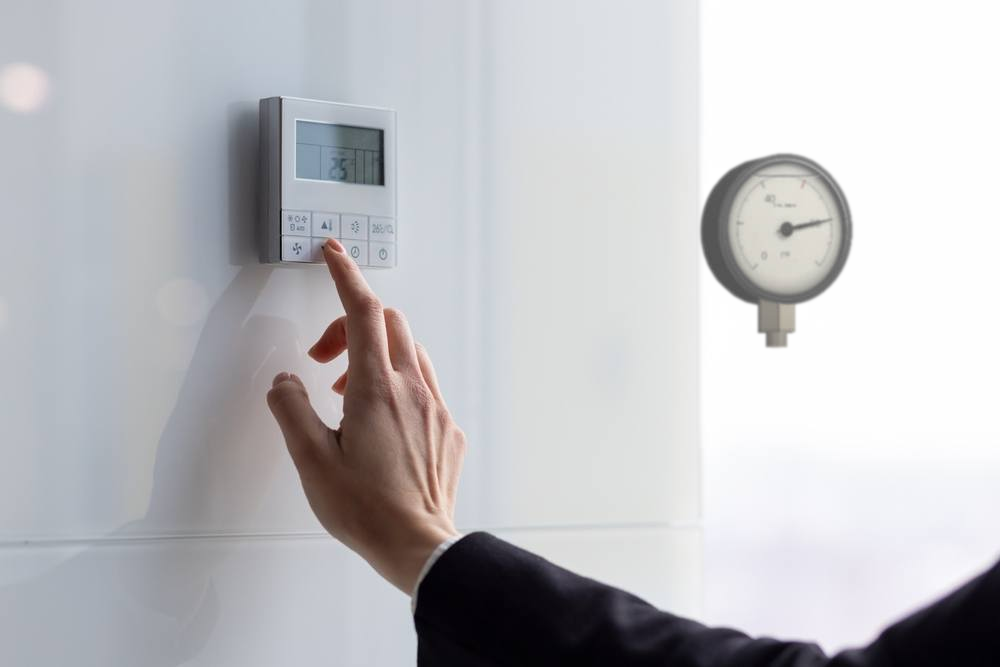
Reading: {"value": 80, "unit": "psi"}
